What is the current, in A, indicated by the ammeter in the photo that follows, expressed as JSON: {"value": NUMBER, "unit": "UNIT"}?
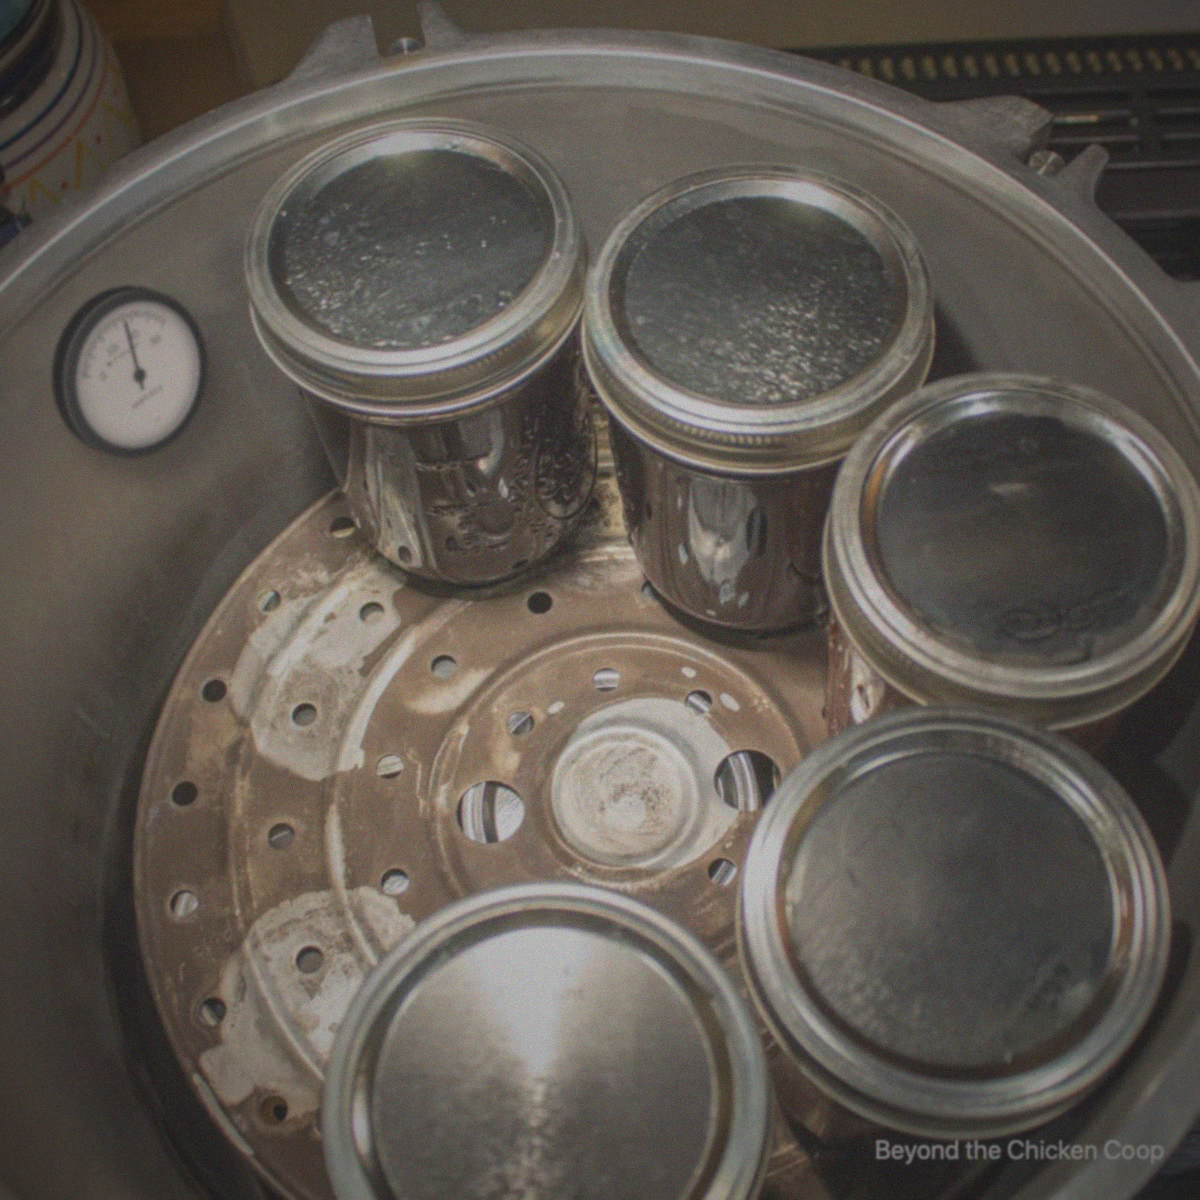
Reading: {"value": 17.5, "unit": "A"}
